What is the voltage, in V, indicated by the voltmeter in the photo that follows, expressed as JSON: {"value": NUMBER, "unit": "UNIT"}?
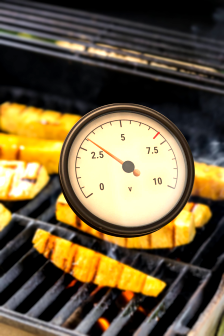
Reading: {"value": 3, "unit": "V"}
